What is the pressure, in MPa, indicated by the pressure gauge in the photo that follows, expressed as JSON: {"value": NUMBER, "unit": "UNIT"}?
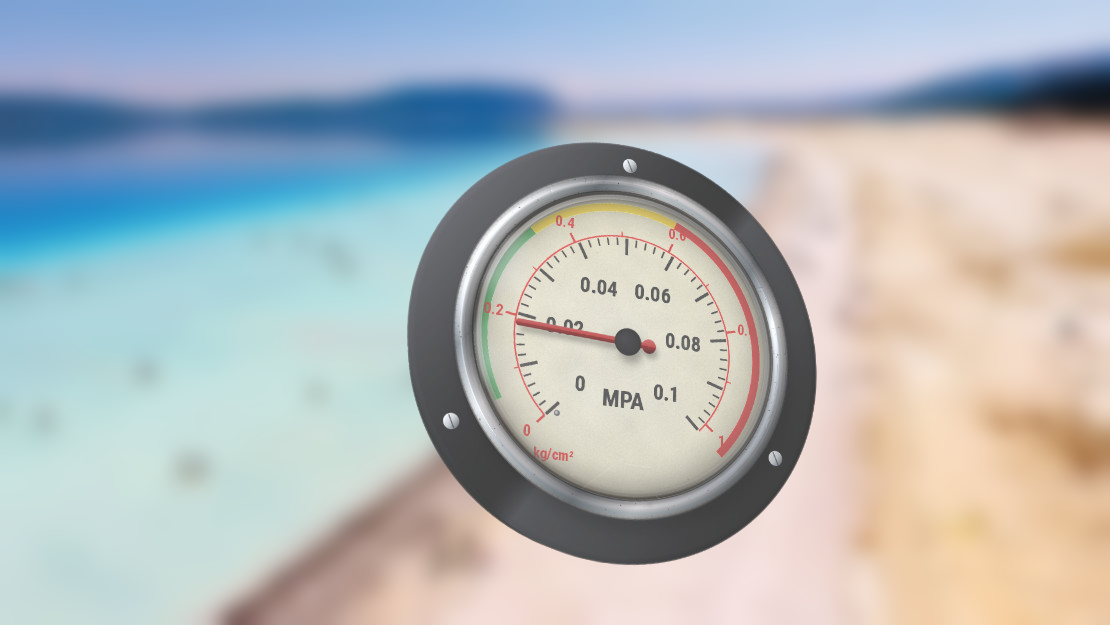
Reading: {"value": 0.018, "unit": "MPa"}
